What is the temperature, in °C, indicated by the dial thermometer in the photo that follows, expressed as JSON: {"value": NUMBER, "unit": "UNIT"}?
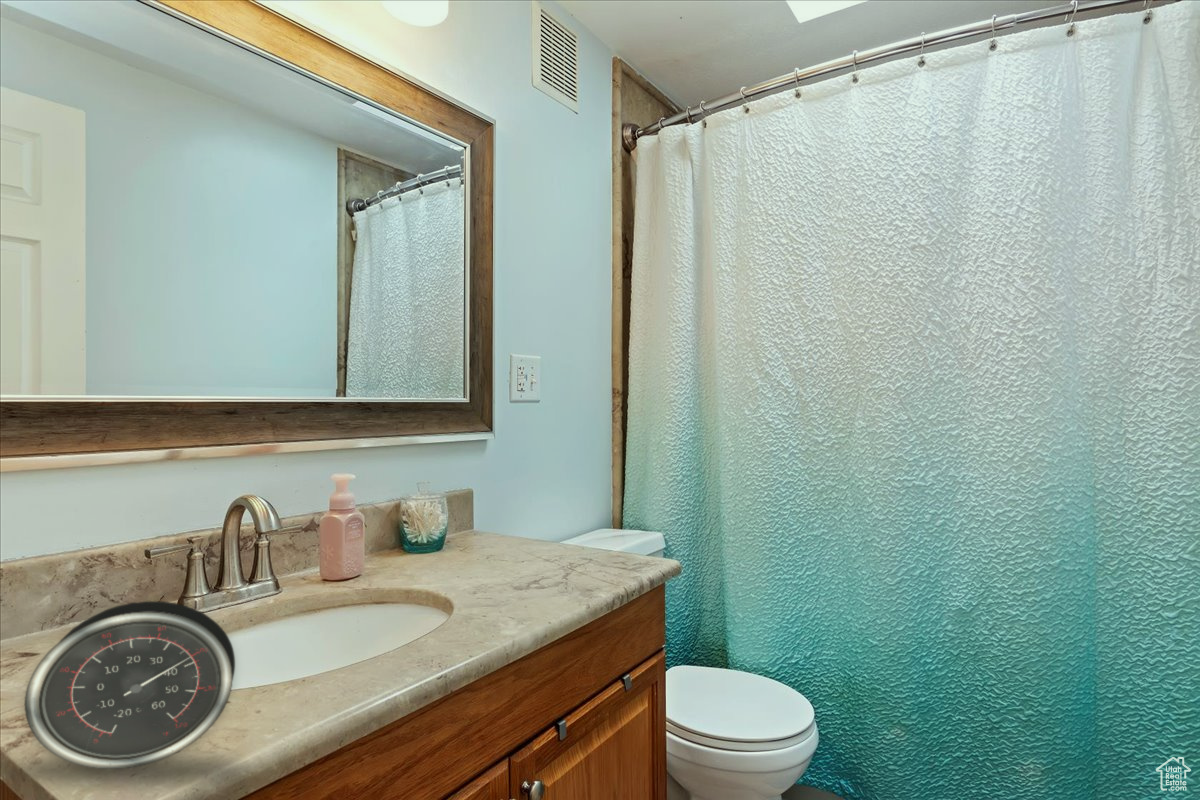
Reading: {"value": 37.5, "unit": "°C"}
